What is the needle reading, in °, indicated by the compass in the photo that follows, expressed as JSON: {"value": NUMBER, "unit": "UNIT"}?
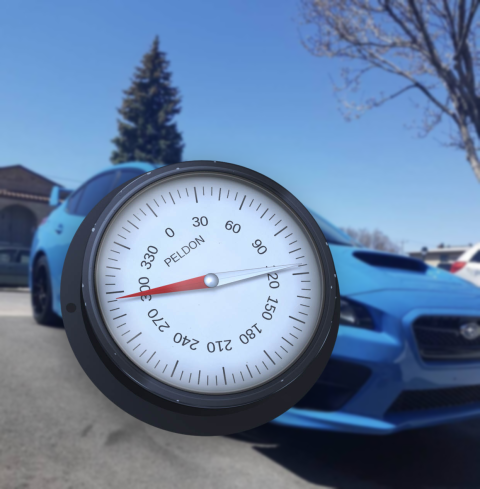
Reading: {"value": 295, "unit": "°"}
